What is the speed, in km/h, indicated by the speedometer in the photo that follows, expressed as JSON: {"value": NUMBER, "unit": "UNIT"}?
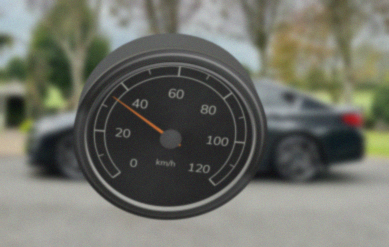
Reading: {"value": 35, "unit": "km/h"}
